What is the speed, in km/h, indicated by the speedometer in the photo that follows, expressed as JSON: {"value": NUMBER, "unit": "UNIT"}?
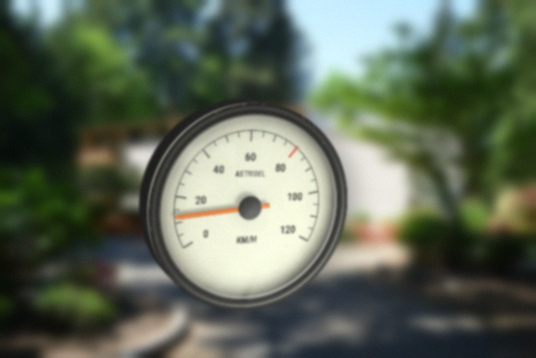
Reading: {"value": 12.5, "unit": "km/h"}
